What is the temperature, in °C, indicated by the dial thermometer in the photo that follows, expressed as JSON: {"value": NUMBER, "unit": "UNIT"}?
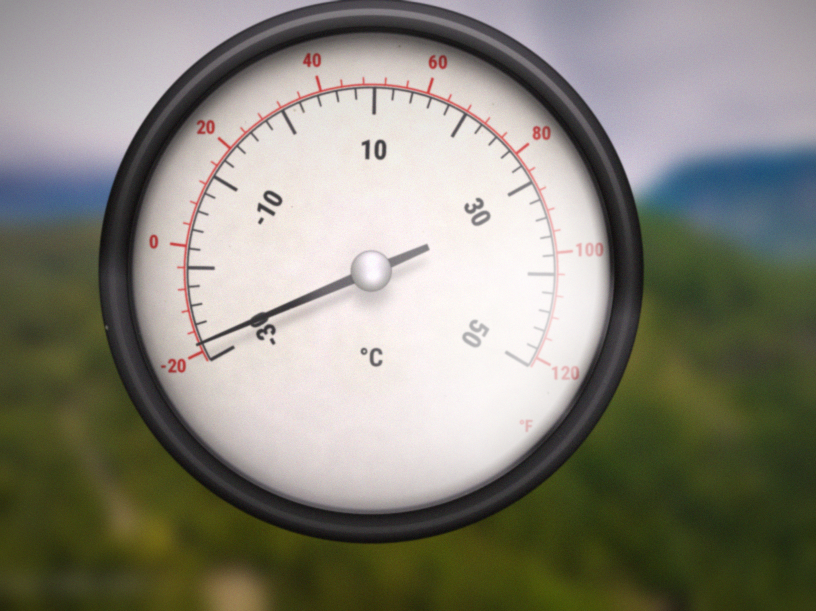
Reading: {"value": -28, "unit": "°C"}
